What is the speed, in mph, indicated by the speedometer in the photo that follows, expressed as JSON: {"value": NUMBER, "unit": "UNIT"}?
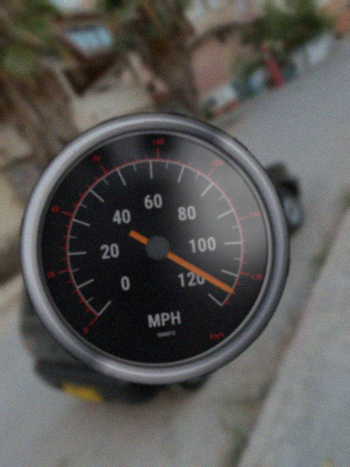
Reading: {"value": 115, "unit": "mph"}
